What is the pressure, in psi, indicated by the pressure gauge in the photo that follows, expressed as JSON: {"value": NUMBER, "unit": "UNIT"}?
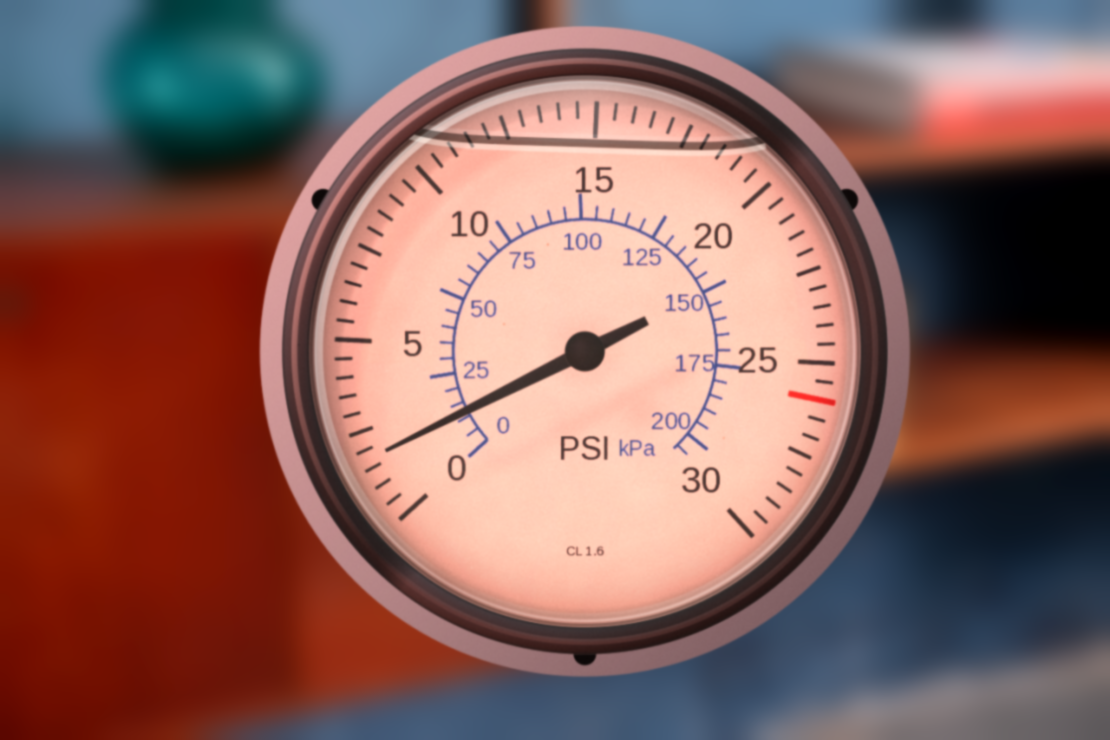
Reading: {"value": 1.75, "unit": "psi"}
